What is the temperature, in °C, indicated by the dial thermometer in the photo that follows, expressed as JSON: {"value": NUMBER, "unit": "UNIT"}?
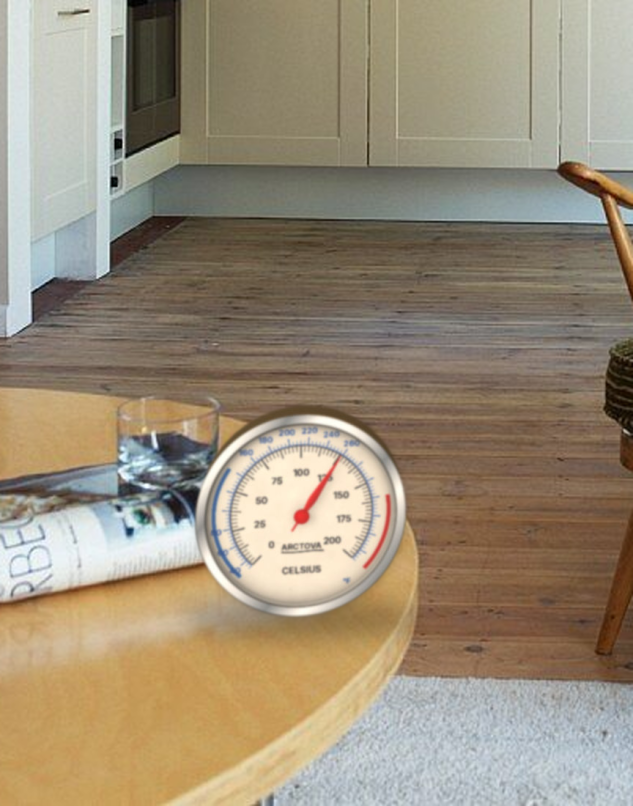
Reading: {"value": 125, "unit": "°C"}
